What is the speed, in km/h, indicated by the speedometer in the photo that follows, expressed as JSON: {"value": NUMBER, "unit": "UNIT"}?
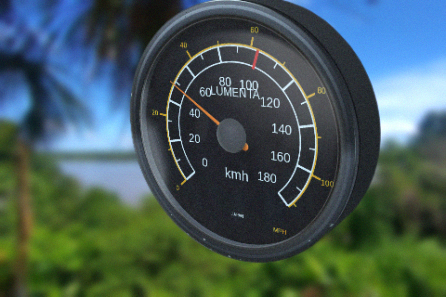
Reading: {"value": 50, "unit": "km/h"}
